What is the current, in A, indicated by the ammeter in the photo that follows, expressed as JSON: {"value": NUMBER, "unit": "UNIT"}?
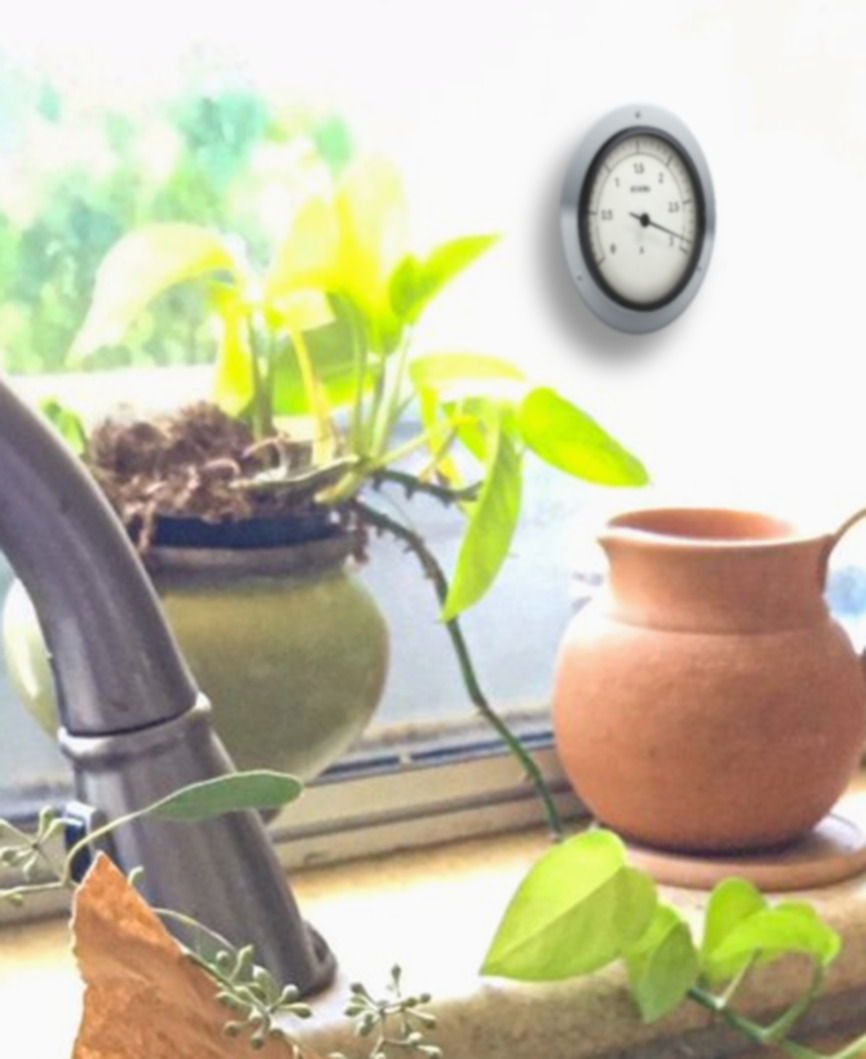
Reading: {"value": 2.9, "unit": "A"}
